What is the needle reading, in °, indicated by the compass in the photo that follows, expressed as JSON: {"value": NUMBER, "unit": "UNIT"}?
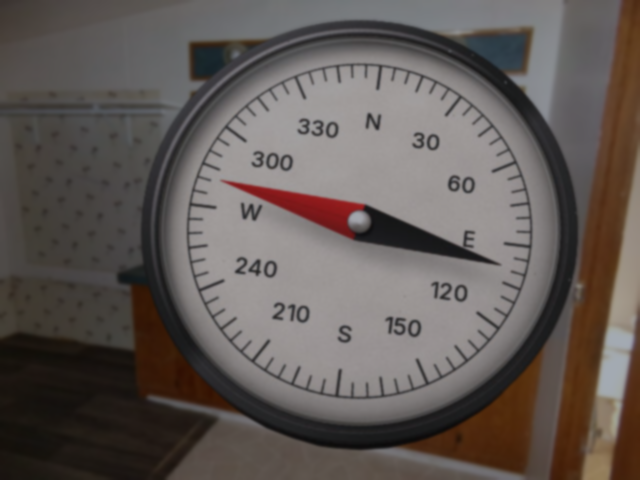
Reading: {"value": 280, "unit": "°"}
